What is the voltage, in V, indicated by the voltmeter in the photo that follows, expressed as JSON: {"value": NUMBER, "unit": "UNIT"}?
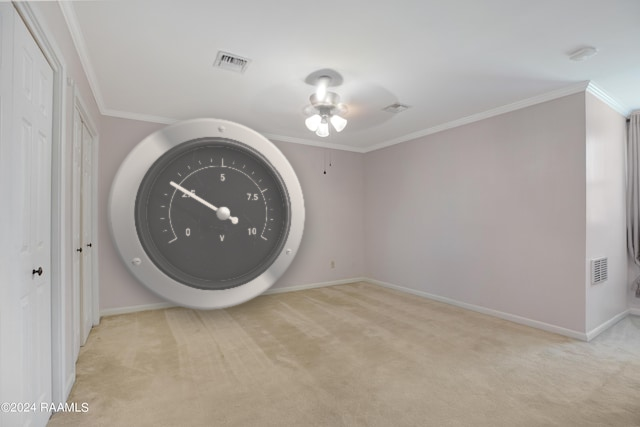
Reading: {"value": 2.5, "unit": "V"}
